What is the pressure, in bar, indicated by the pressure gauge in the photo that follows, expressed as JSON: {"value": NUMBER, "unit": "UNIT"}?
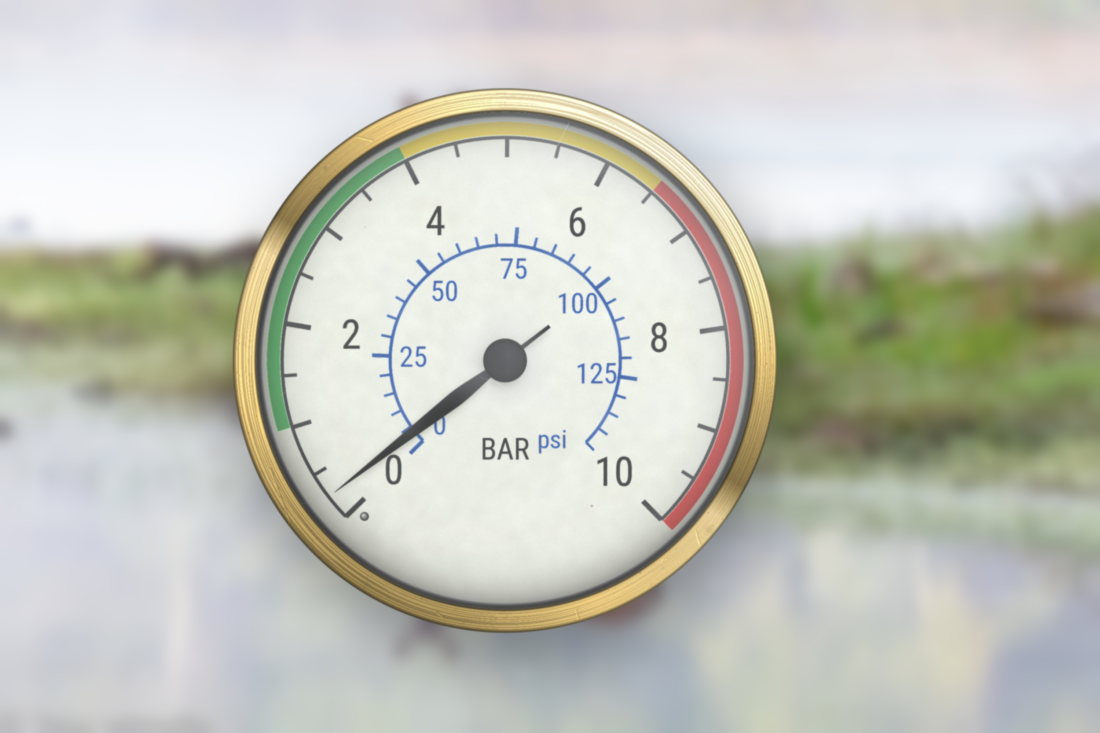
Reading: {"value": 0.25, "unit": "bar"}
